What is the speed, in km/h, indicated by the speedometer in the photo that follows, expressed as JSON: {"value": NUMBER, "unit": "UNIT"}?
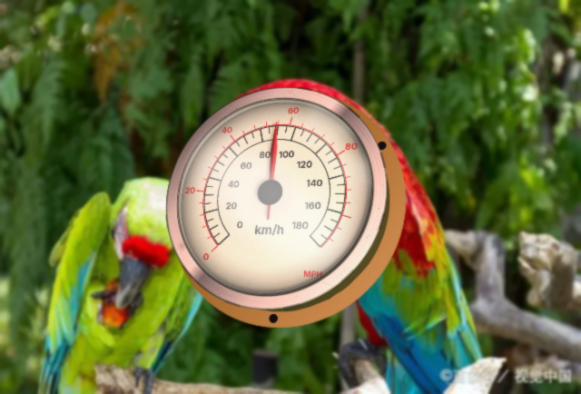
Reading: {"value": 90, "unit": "km/h"}
